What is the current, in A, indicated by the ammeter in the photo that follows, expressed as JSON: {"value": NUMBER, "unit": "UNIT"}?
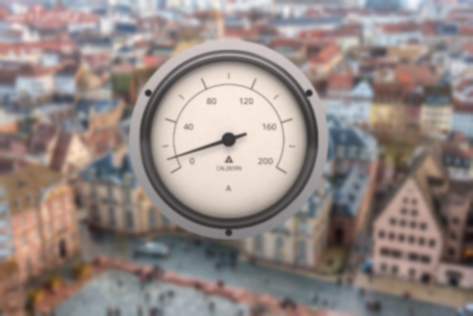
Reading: {"value": 10, "unit": "A"}
